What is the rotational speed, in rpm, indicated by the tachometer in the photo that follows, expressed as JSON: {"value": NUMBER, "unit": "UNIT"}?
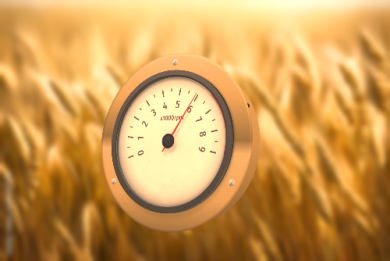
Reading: {"value": 6000, "unit": "rpm"}
